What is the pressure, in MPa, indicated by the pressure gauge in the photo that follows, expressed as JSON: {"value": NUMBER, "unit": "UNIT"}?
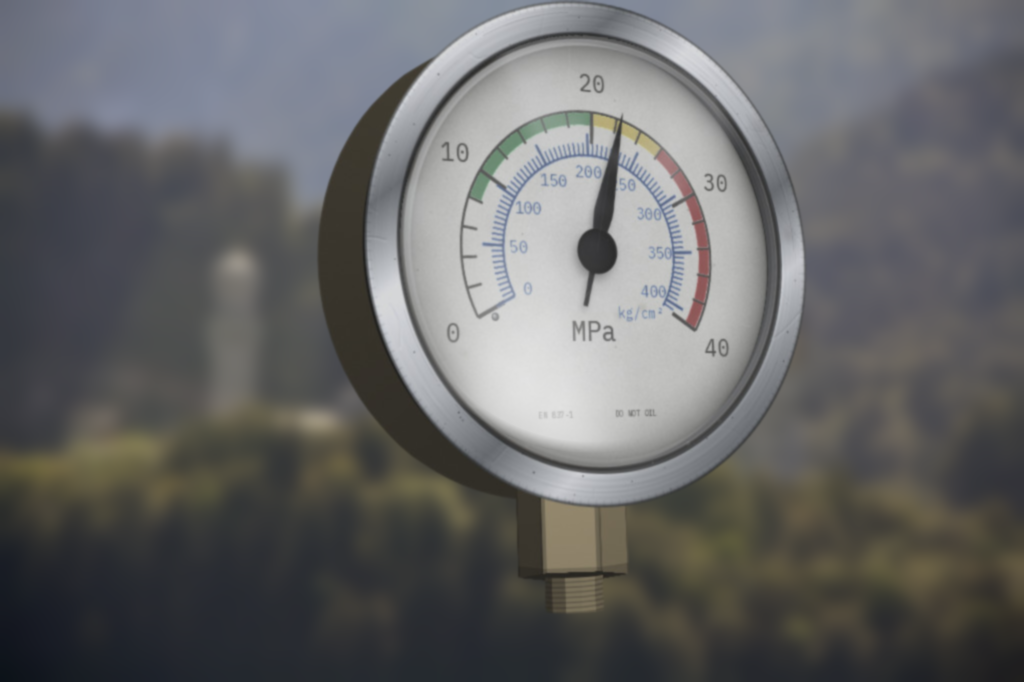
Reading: {"value": 22, "unit": "MPa"}
